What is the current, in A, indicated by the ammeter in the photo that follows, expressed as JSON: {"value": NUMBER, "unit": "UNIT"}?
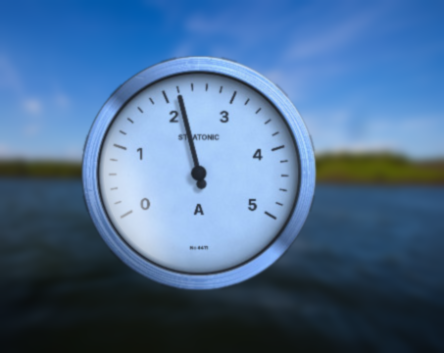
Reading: {"value": 2.2, "unit": "A"}
